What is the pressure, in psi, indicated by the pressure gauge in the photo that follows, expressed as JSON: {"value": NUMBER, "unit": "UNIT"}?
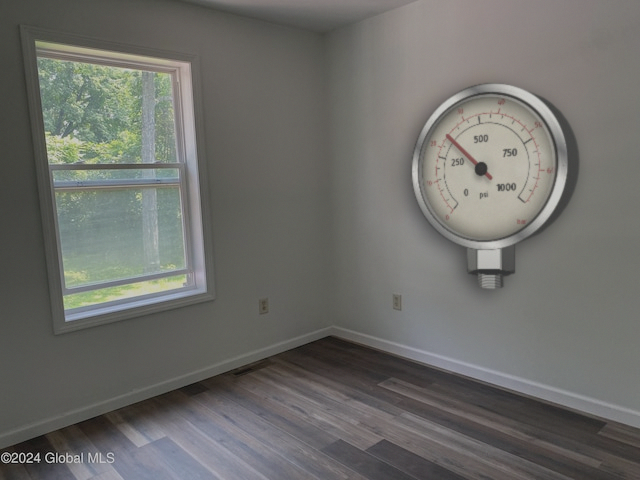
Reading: {"value": 350, "unit": "psi"}
